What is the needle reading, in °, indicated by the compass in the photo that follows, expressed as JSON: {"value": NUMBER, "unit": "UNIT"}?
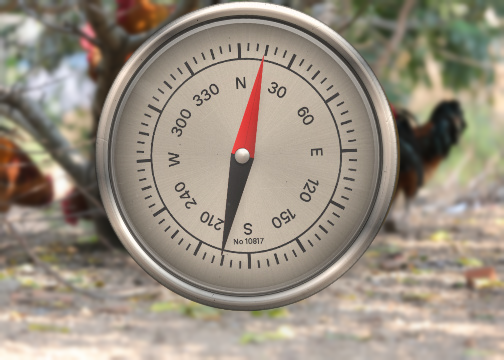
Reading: {"value": 15, "unit": "°"}
